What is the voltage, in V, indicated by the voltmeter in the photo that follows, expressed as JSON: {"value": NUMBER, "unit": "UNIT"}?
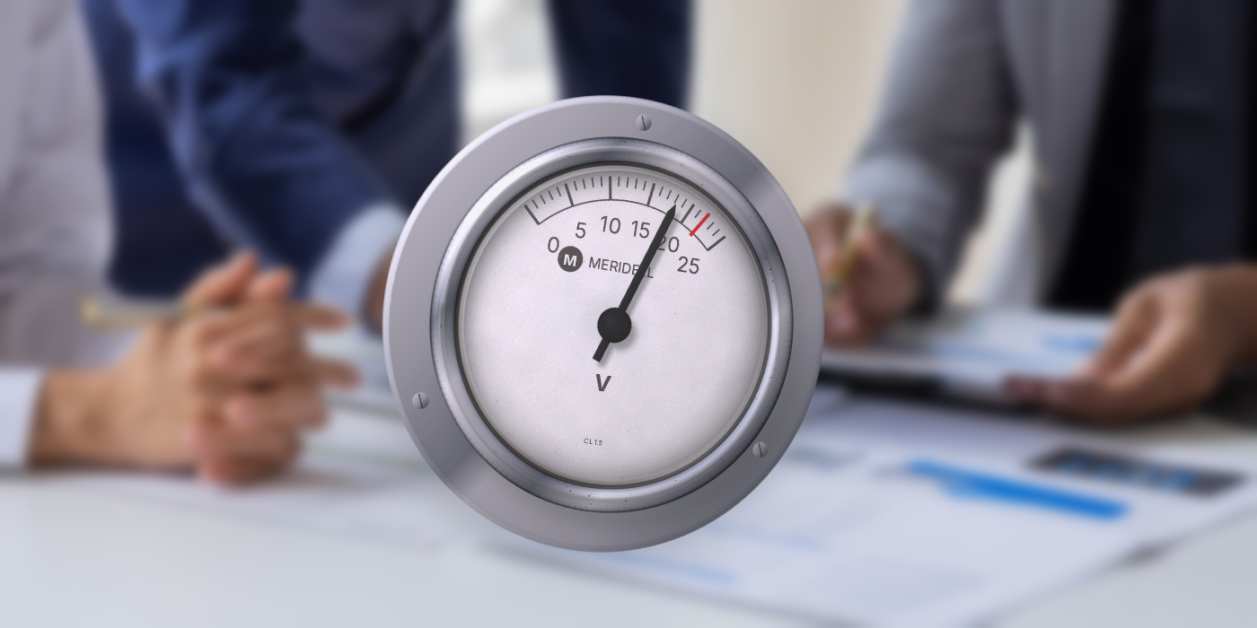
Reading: {"value": 18, "unit": "V"}
